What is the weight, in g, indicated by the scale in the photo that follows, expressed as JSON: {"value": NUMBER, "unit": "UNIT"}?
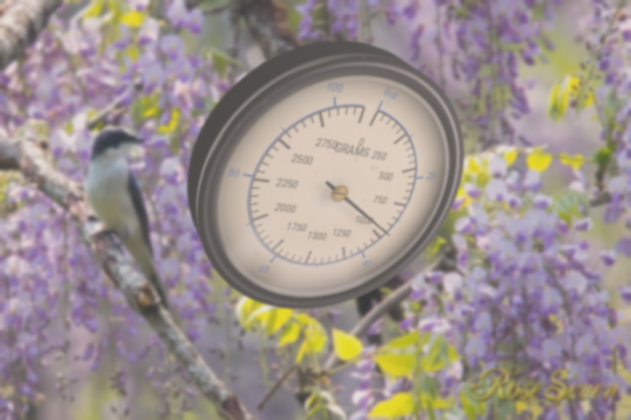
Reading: {"value": 950, "unit": "g"}
